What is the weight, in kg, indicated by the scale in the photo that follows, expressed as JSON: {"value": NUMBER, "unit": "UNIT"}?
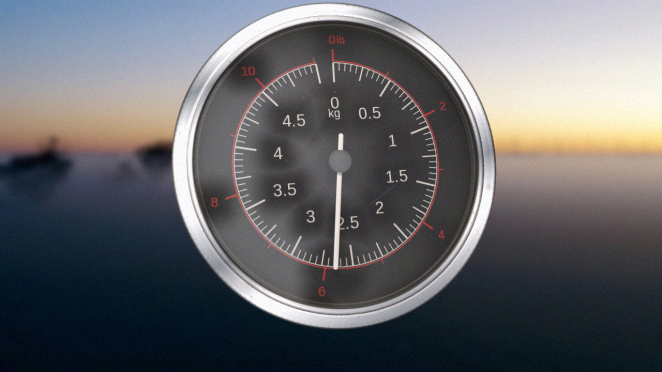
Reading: {"value": 2.65, "unit": "kg"}
